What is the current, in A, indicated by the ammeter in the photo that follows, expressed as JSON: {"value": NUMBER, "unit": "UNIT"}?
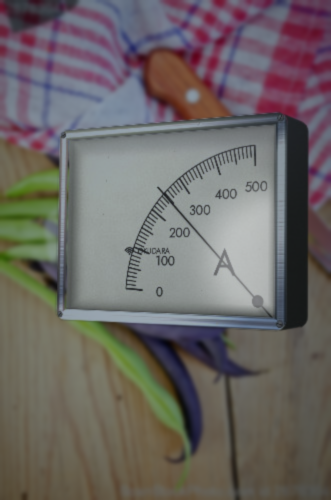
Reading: {"value": 250, "unit": "A"}
